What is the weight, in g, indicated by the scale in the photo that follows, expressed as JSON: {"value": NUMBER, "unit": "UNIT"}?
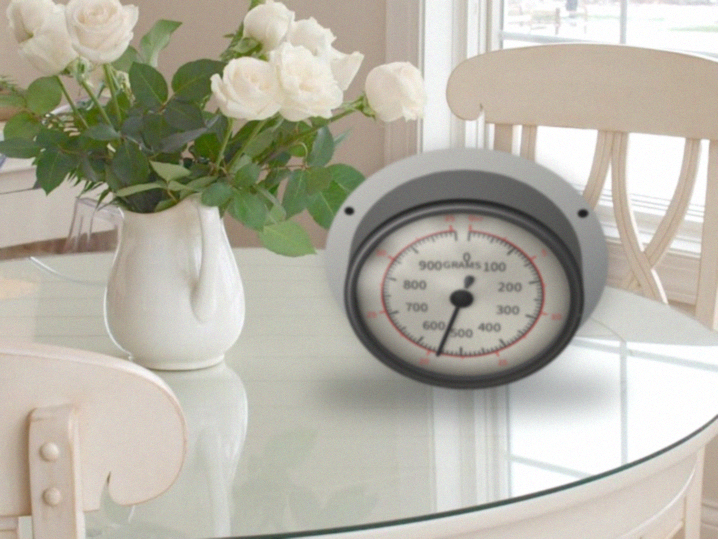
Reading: {"value": 550, "unit": "g"}
